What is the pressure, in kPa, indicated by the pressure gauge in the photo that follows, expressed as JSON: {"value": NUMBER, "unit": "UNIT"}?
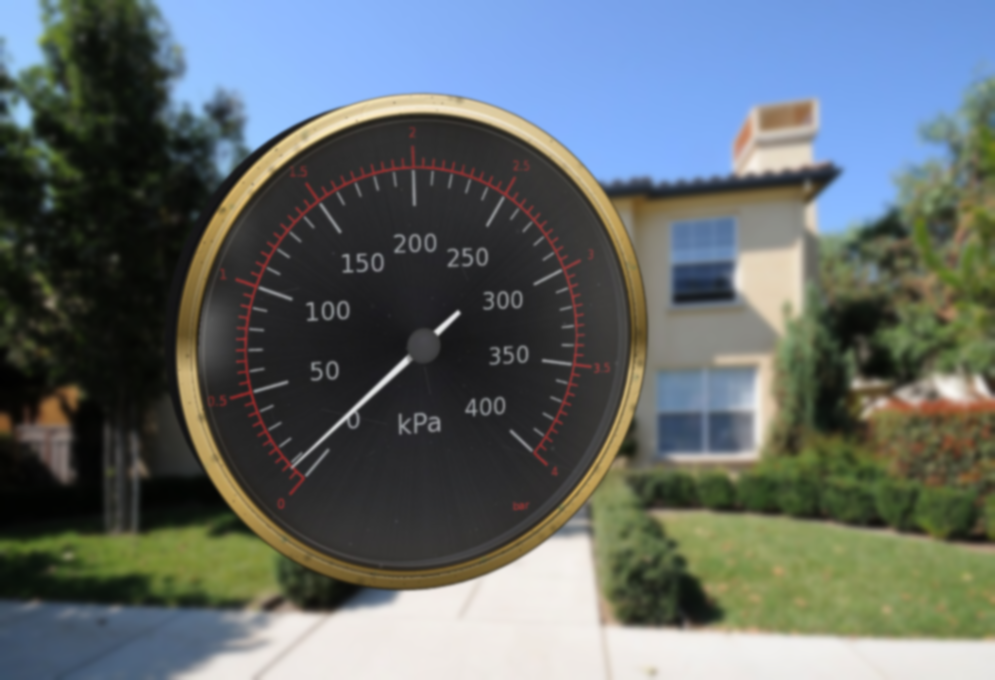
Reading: {"value": 10, "unit": "kPa"}
